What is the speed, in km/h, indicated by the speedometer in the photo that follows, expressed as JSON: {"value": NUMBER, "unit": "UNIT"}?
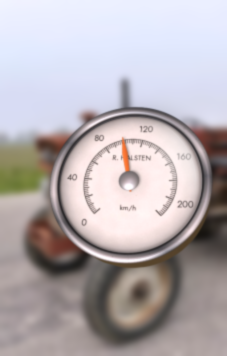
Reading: {"value": 100, "unit": "km/h"}
